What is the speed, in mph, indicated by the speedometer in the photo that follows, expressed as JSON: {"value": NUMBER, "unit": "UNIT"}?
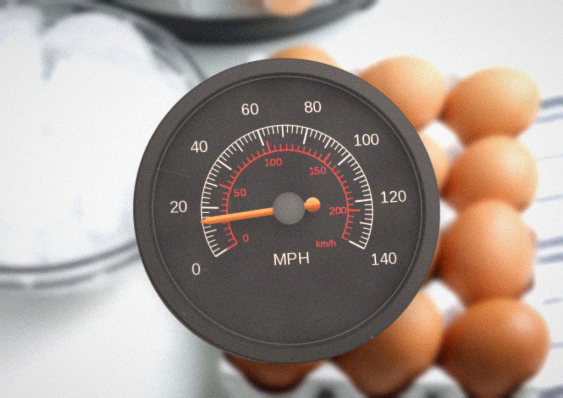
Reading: {"value": 14, "unit": "mph"}
